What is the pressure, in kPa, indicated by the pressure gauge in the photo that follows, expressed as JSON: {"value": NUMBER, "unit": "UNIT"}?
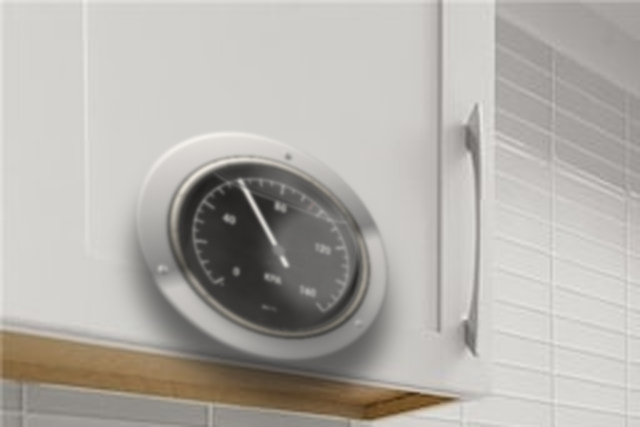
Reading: {"value": 60, "unit": "kPa"}
